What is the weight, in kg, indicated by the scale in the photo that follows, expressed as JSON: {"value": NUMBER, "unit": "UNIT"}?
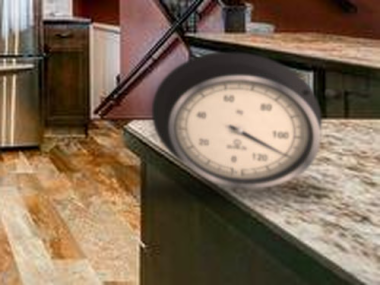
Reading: {"value": 110, "unit": "kg"}
